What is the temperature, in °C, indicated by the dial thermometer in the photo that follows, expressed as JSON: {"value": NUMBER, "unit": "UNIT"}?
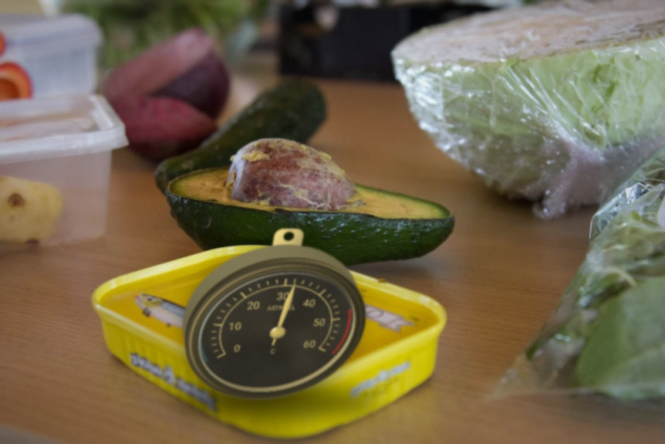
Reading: {"value": 32, "unit": "°C"}
